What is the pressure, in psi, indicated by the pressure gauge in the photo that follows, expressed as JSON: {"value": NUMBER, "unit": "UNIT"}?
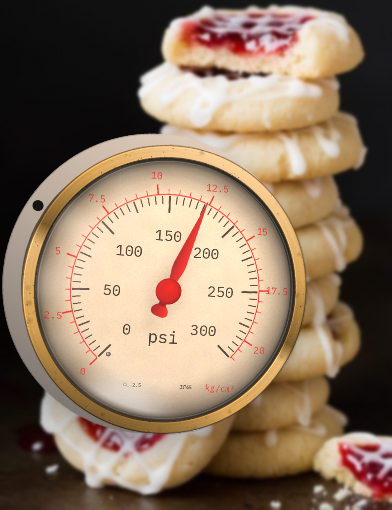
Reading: {"value": 175, "unit": "psi"}
